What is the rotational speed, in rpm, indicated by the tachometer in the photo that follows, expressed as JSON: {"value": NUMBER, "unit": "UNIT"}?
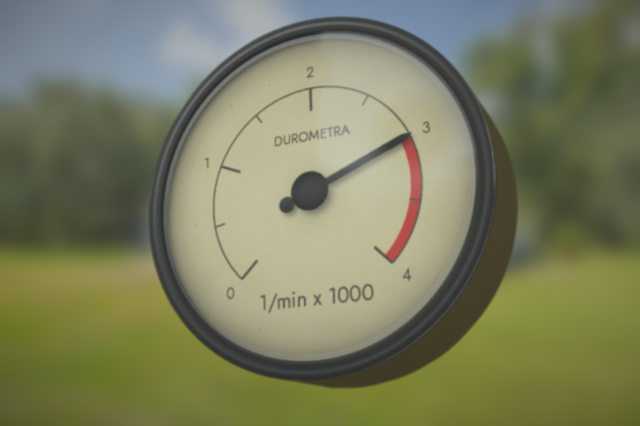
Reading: {"value": 3000, "unit": "rpm"}
